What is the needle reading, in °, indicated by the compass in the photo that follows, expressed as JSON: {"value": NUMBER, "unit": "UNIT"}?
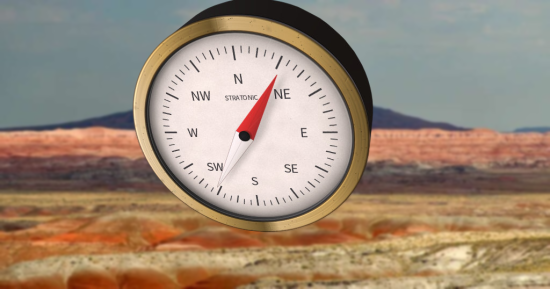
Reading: {"value": 32.5, "unit": "°"}
